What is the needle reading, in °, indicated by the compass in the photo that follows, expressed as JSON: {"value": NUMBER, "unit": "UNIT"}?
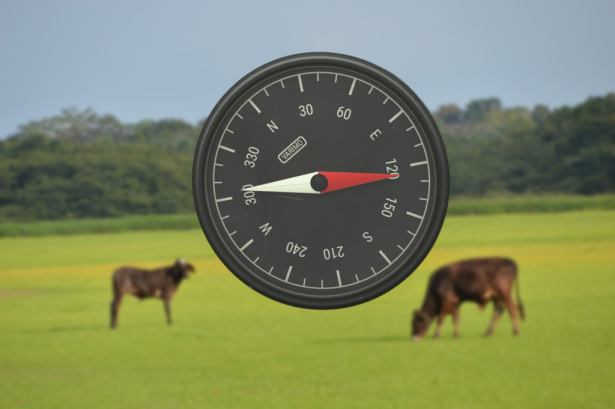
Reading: {"value": 125, "unit": "°"}
